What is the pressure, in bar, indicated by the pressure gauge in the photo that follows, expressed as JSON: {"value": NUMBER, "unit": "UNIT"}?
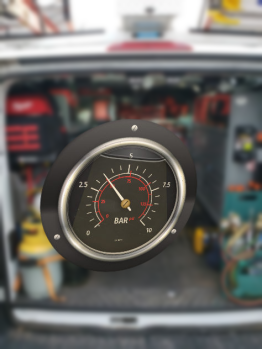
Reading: {"value": 3.5, "unit": "bar"}
